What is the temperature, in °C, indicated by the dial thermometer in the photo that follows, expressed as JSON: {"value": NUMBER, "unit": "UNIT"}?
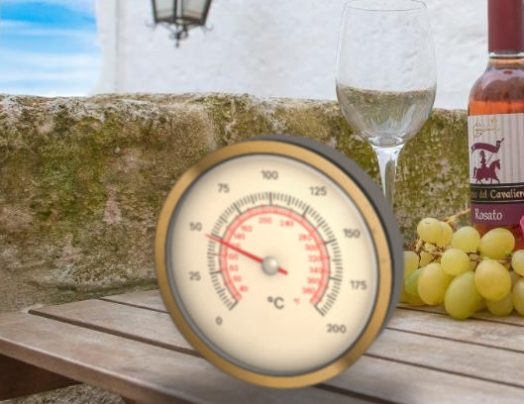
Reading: {"value": 50, "unit": "°C"}
